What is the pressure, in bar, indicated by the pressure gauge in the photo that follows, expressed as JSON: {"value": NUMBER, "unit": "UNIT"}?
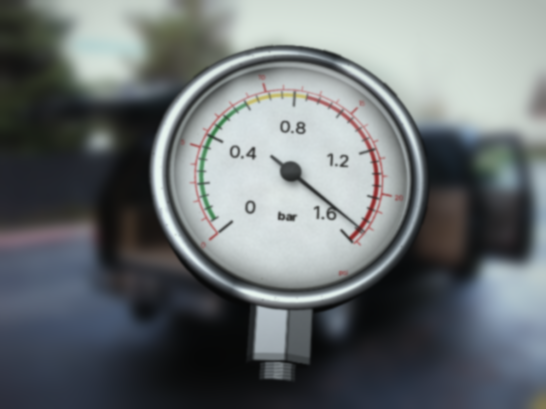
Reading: {"value": 1.55, "unit": "bar"}
